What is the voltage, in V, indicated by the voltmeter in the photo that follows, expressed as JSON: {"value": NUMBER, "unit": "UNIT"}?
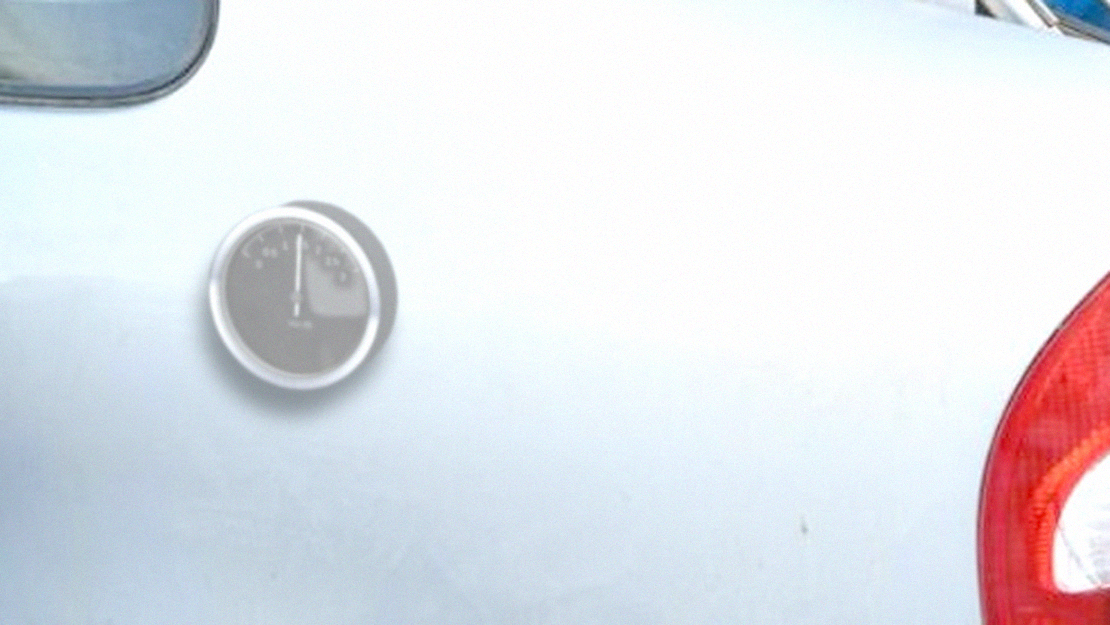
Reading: {"value": 1.5, "unit": "V"}
